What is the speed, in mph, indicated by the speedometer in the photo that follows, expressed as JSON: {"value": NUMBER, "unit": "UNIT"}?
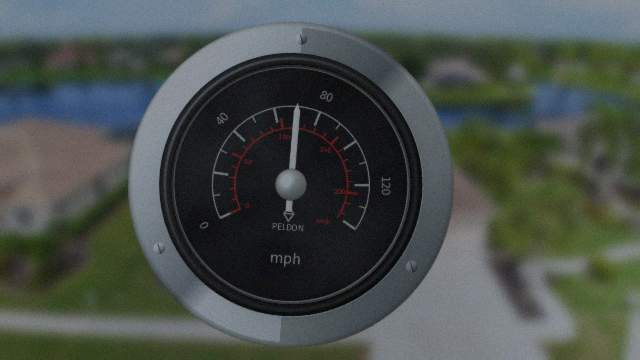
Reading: {"value": 70, "unit": "mph"}
